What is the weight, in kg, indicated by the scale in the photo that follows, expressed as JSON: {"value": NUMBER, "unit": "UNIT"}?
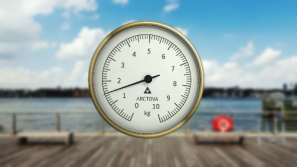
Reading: {"value": 1.5, "unit": "kg"}
